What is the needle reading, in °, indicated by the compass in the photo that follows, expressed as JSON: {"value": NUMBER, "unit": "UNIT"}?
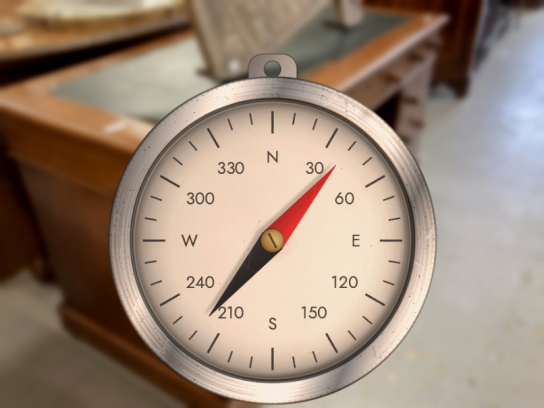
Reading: {"value": 40, "unit": "°"}
